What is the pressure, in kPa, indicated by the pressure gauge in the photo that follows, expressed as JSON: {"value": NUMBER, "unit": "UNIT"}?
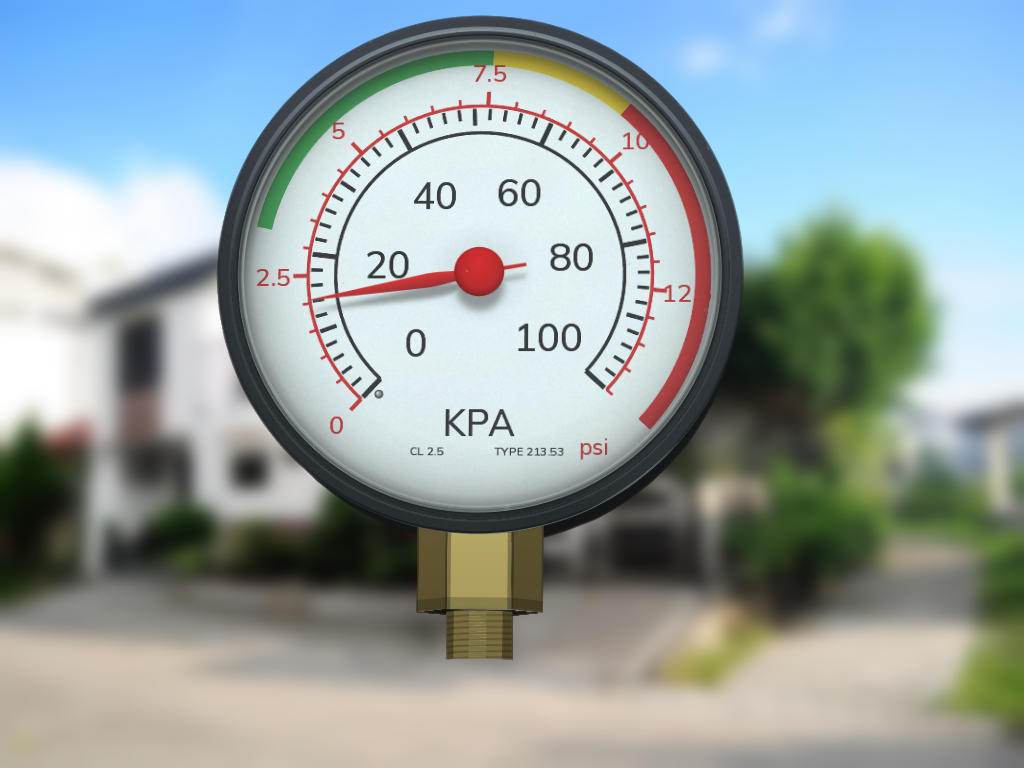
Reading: {"value": 14, "unit": "kPa"}
